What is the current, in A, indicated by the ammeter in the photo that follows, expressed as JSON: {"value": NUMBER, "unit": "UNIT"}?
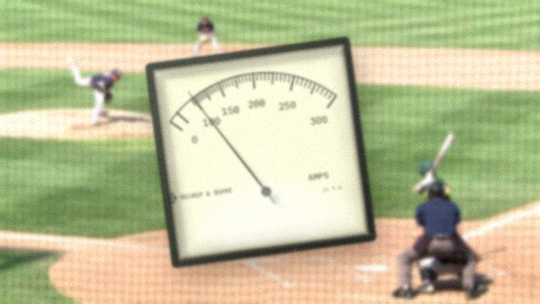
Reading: {"value": 100, "unit": "A"}
